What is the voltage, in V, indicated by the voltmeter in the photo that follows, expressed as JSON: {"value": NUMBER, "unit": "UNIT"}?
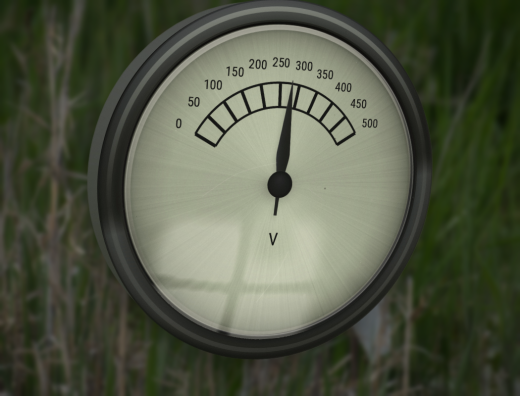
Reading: {"value": 275, "unit": "V"}
